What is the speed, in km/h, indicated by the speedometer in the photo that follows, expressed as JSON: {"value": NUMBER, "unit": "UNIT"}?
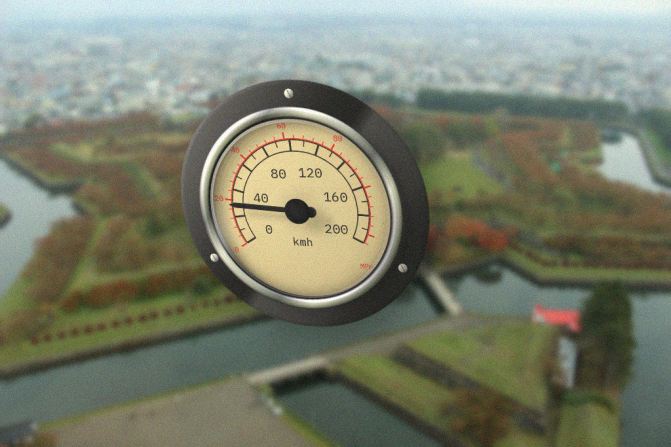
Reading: {"value": 30, "unit": "km/h"}
